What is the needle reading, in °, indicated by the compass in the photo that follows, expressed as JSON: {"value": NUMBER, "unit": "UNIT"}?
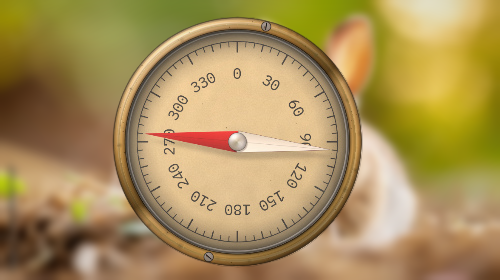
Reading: {"value": 275, "unit": "°"}
